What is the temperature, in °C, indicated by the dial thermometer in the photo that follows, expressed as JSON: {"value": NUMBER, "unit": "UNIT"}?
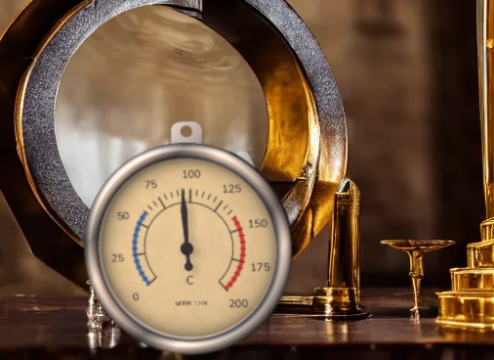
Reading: {"value": 95, "unit": "°C"}
